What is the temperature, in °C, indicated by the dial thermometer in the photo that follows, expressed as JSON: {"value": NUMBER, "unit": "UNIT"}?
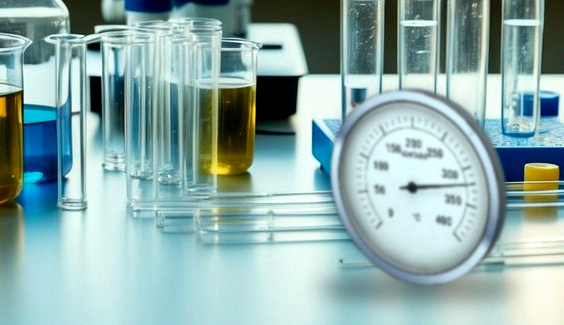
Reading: {"value": 320, "unit": "°C"}
